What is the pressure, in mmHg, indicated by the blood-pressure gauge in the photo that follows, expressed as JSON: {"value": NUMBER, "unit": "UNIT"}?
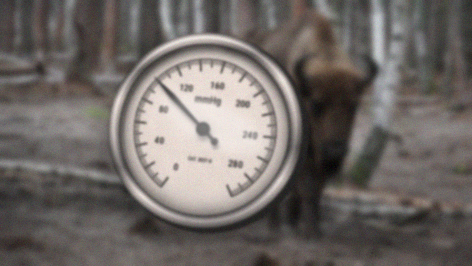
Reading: {"value": 100, "unit": "mmHg"}
